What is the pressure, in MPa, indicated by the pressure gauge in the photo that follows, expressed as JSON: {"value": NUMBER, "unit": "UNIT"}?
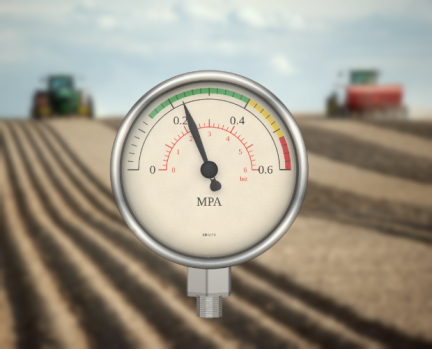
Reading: {"value": 0.23, "unit": "MPa"}
